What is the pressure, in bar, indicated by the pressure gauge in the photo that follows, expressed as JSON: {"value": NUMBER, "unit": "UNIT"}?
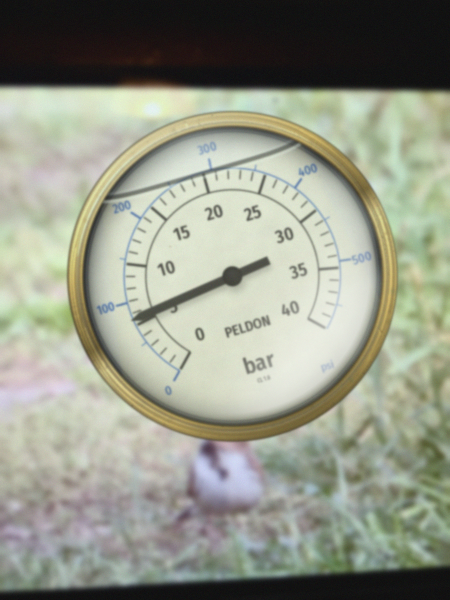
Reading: {"value": 5.5, "unit": "bar"}
